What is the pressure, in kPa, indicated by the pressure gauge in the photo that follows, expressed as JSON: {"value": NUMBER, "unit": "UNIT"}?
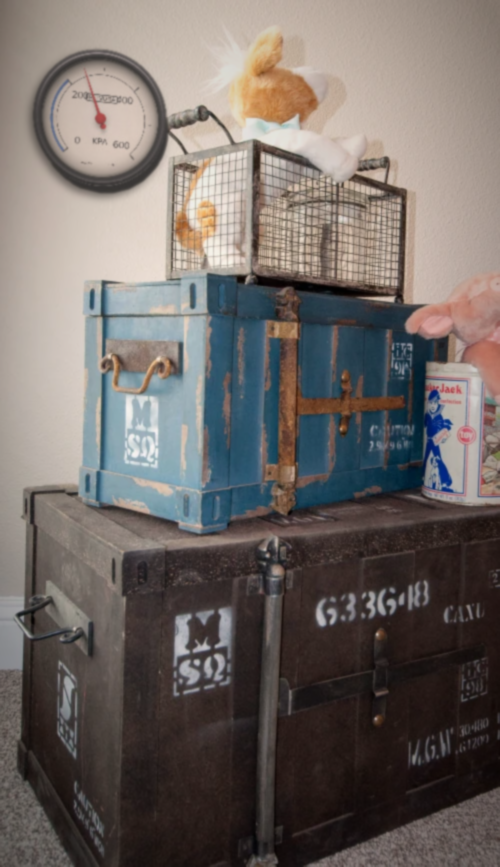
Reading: {"value": 250, "unit": "kPa"}
